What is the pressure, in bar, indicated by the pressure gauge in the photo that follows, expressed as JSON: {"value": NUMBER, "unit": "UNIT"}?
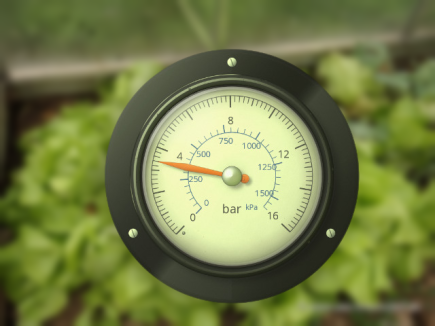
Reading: {"value": 3.4, "unit": "bar"}
